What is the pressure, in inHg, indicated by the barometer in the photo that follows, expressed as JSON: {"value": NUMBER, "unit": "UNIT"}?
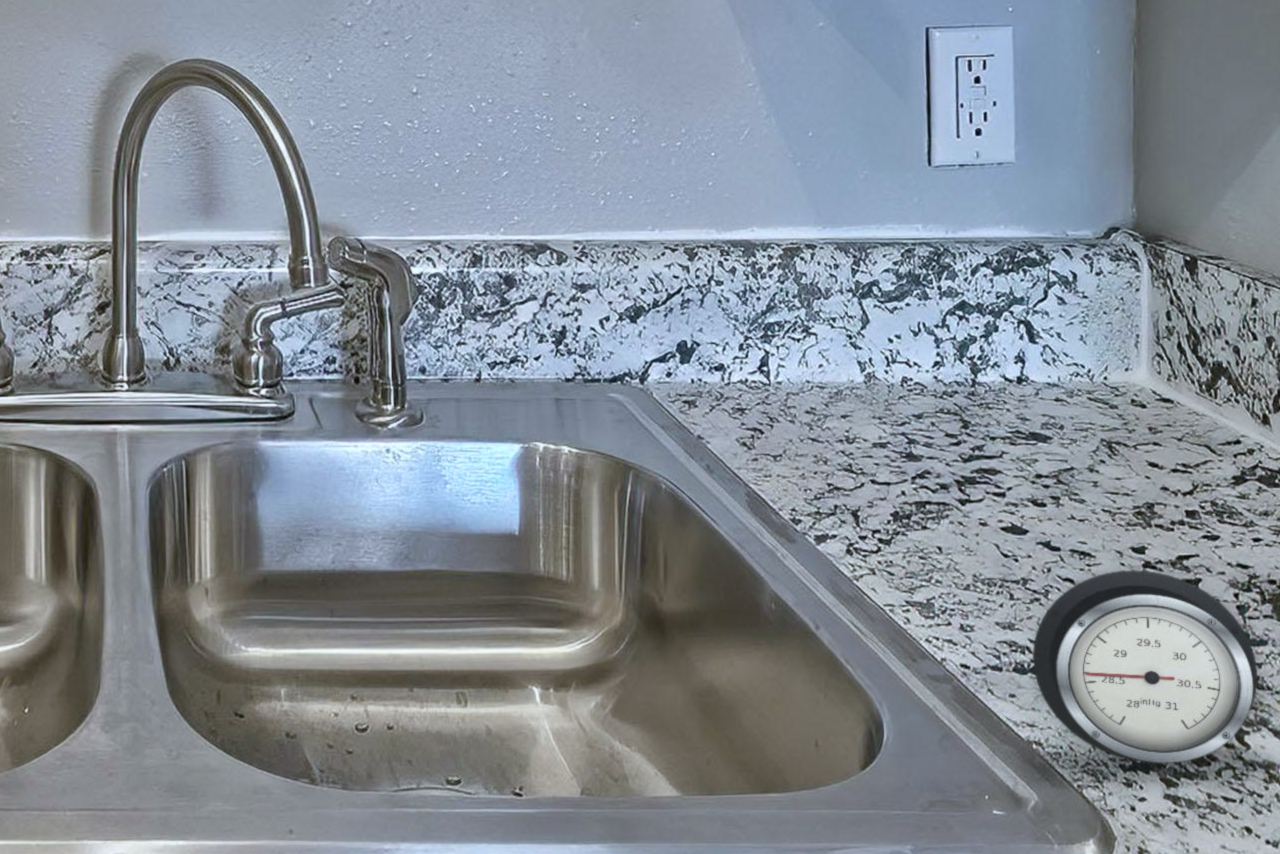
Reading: {"value": 28.6, "unit": "inHg"}
